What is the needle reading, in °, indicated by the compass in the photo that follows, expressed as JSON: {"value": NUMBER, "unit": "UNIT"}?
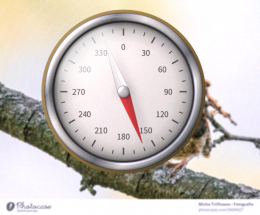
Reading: {"value": 160, "unit": "°"}
